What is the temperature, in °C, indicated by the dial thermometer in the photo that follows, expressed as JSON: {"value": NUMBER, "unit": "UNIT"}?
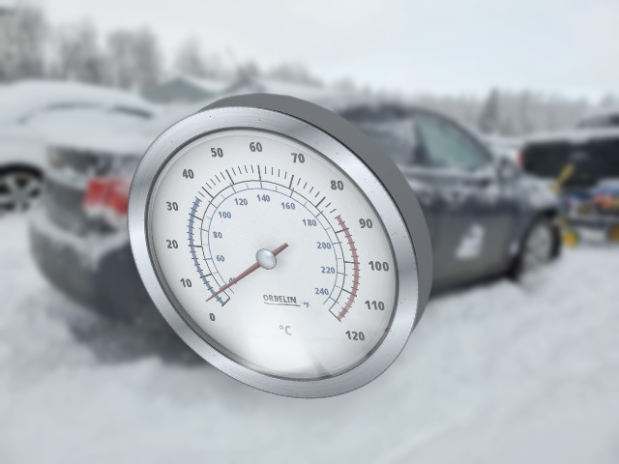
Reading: {"value": 4, "unit": "°C"}
